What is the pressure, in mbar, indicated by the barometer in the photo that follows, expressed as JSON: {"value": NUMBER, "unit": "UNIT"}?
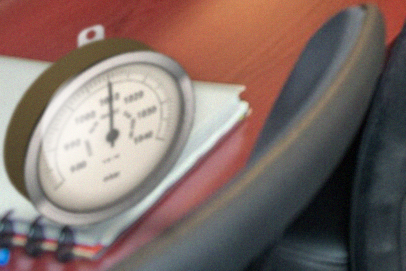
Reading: {"value": 1010, "unit": "mbar"}
